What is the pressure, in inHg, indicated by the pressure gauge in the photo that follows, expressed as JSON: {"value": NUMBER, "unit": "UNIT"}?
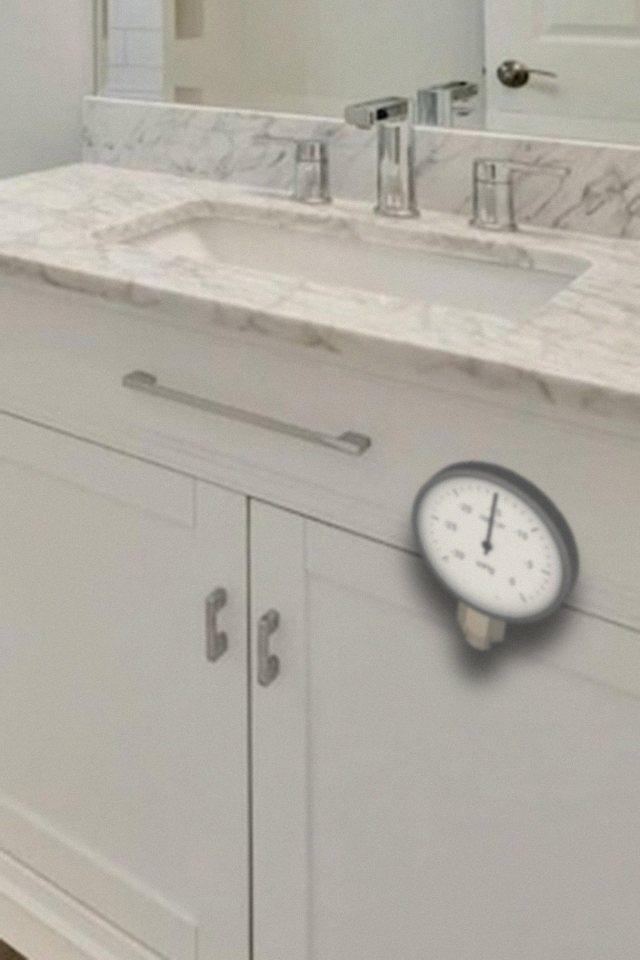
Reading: {"value": -15, "unit": "inHg"}
